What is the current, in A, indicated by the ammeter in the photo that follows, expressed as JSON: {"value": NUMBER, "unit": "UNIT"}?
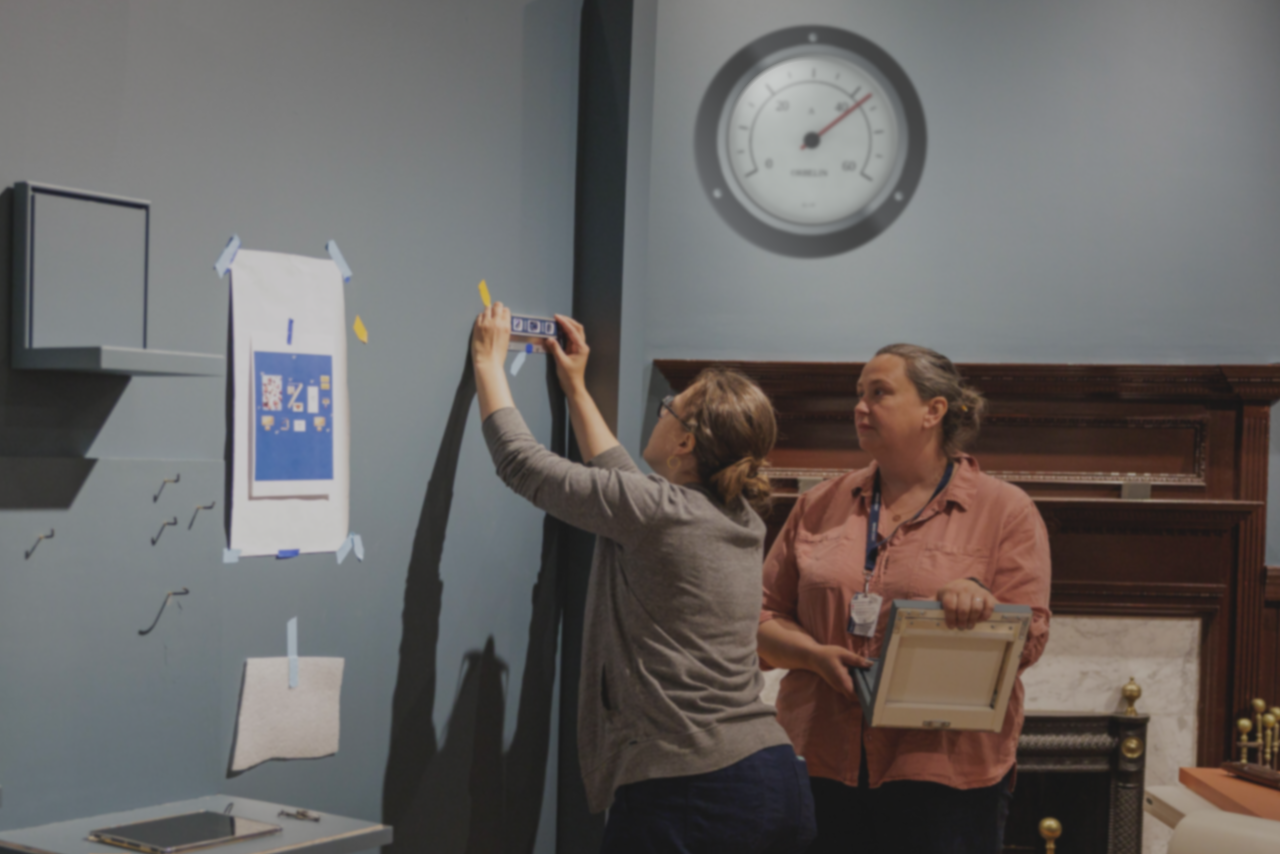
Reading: {"value": 42.5, "unit": "A"}
